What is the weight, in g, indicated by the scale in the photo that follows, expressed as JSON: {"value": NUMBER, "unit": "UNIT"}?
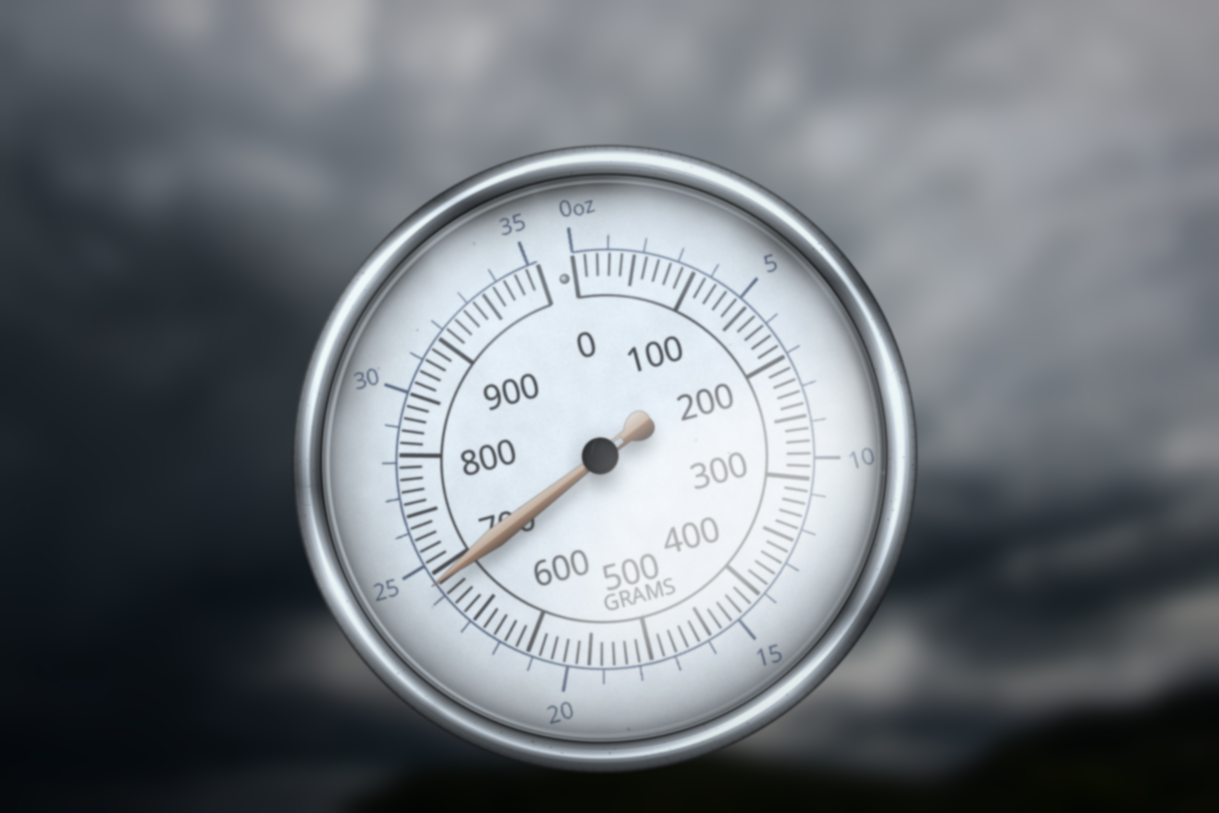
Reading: {"value": 690, "unit": "g"}
